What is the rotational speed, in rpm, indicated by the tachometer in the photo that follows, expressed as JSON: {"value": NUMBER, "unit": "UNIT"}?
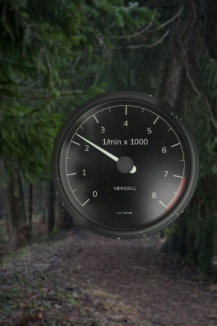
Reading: {"value": 2250, "unit": "rpm"}
